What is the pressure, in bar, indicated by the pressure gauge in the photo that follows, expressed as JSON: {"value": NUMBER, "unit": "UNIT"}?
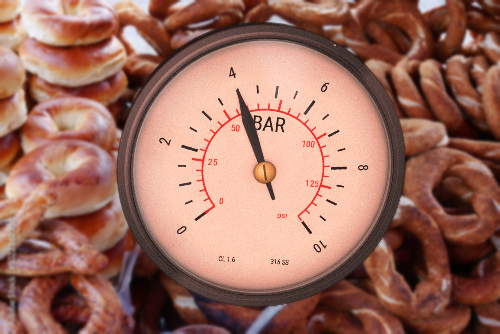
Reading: {"value": 4, "unit": "bar"}
